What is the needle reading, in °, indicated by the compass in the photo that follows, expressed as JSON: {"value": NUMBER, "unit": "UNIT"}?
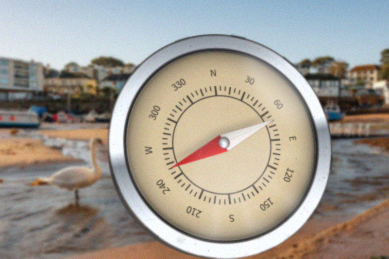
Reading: {"value": 250, "unit": "°"}
